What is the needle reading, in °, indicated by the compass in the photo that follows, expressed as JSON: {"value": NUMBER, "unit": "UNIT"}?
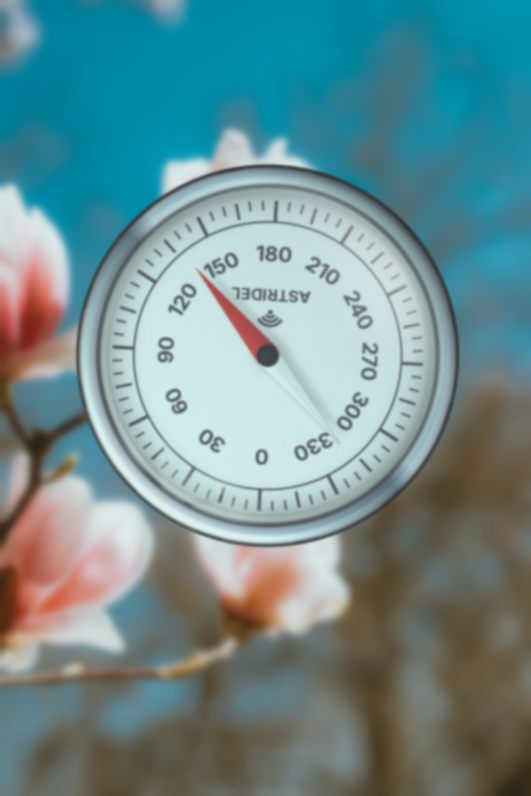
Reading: {"value": 137.5, "unit": "°"}
